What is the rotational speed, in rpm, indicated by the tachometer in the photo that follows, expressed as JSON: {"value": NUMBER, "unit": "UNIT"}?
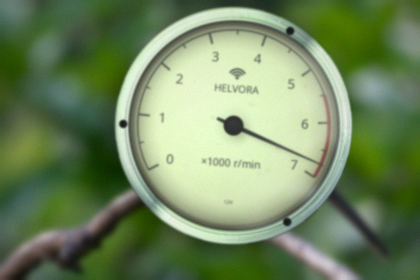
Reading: {"value": 6750, "unit": "rpm"}
